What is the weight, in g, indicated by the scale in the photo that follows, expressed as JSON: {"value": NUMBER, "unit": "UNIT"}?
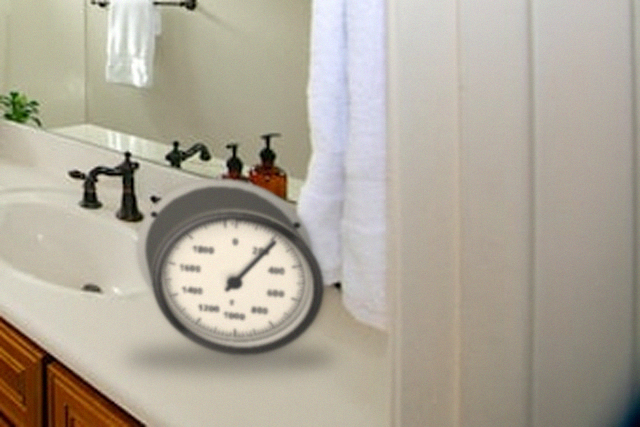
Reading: {"value": 200, "unit": "g"}
